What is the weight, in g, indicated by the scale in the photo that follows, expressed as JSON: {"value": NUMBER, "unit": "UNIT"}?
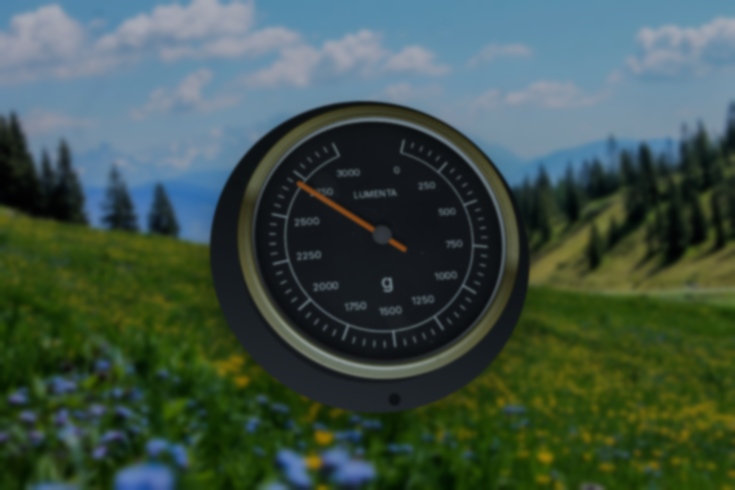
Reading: {"value": 2700, "unit": "g"}
